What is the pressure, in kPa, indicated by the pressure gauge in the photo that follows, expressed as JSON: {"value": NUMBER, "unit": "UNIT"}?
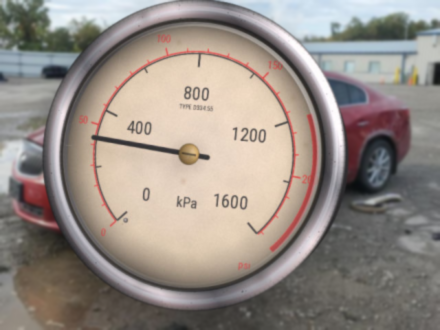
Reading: {"value": 300, "unit": "kPa"}
